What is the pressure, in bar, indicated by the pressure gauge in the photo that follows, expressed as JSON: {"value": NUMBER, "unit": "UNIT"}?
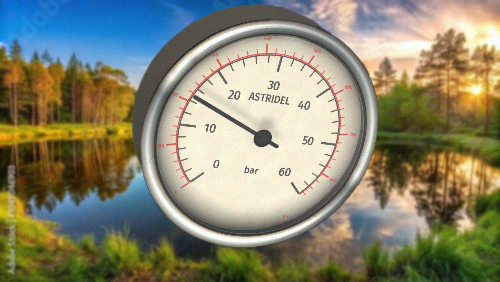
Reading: {"value": 15, "unit": "bar"}
